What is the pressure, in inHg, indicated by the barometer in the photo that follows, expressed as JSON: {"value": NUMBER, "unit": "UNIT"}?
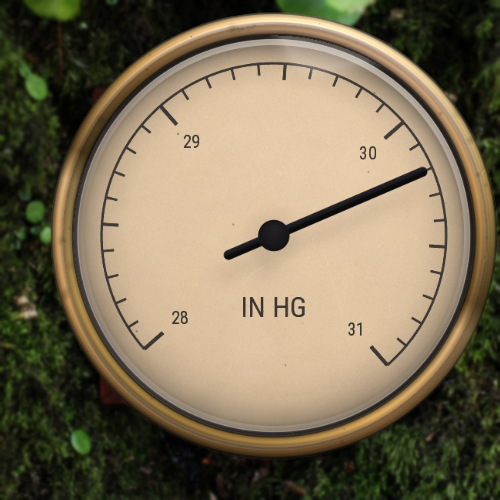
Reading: {"value": 30.2, "unit": "inHg"}
